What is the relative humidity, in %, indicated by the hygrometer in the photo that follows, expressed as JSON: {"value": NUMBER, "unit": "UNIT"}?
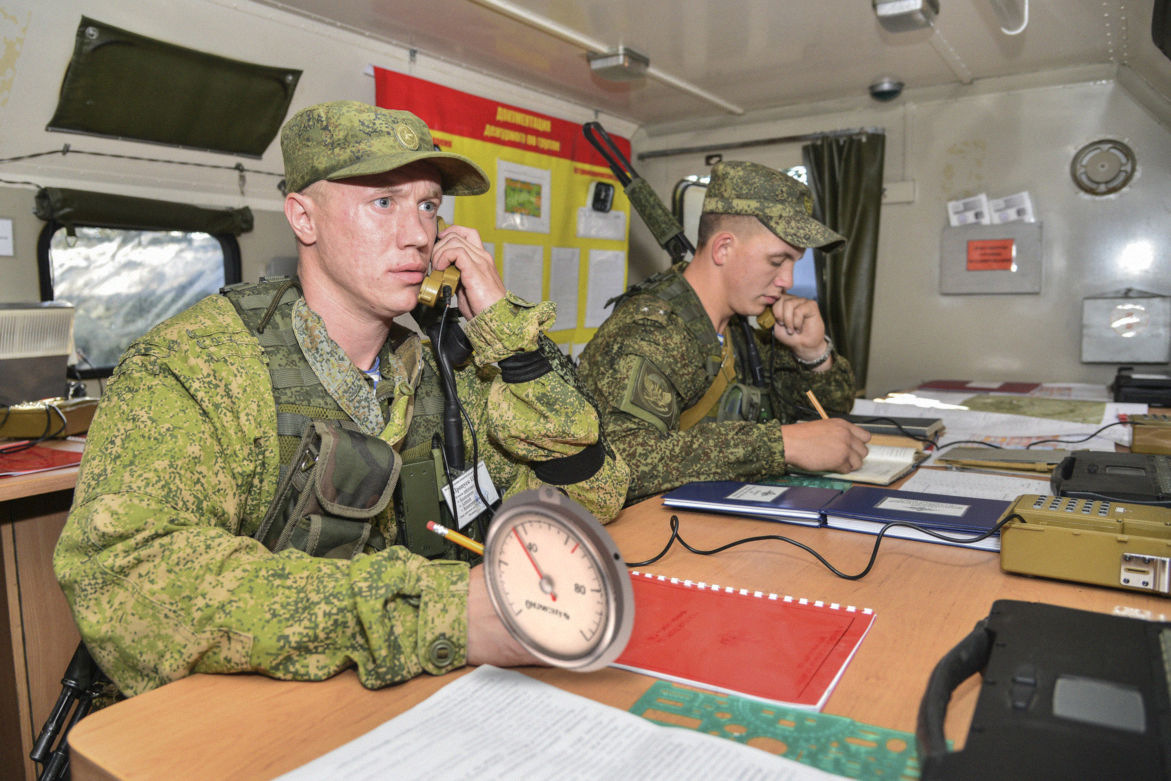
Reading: {"value": 36, "unit": "%"}
